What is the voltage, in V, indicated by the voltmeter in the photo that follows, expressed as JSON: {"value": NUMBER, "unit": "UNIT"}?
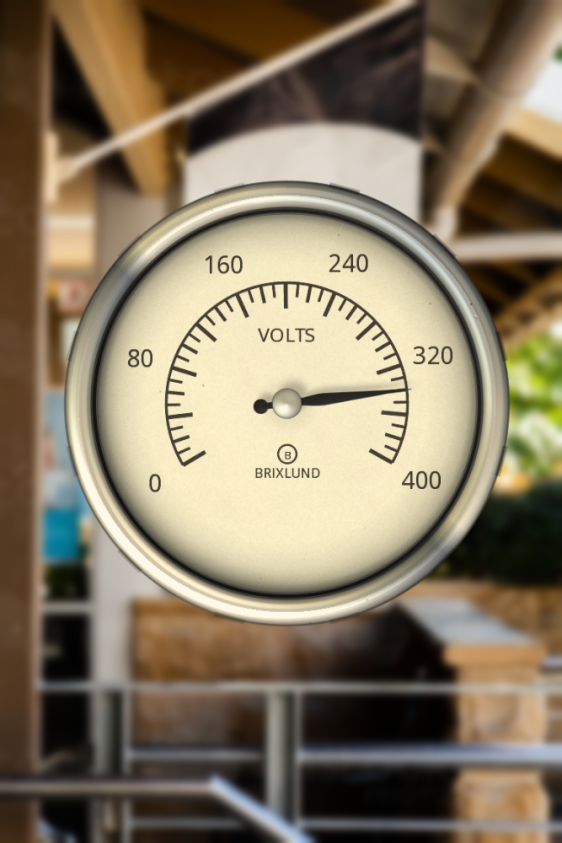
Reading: {"value": 340, "unit": "V"}
